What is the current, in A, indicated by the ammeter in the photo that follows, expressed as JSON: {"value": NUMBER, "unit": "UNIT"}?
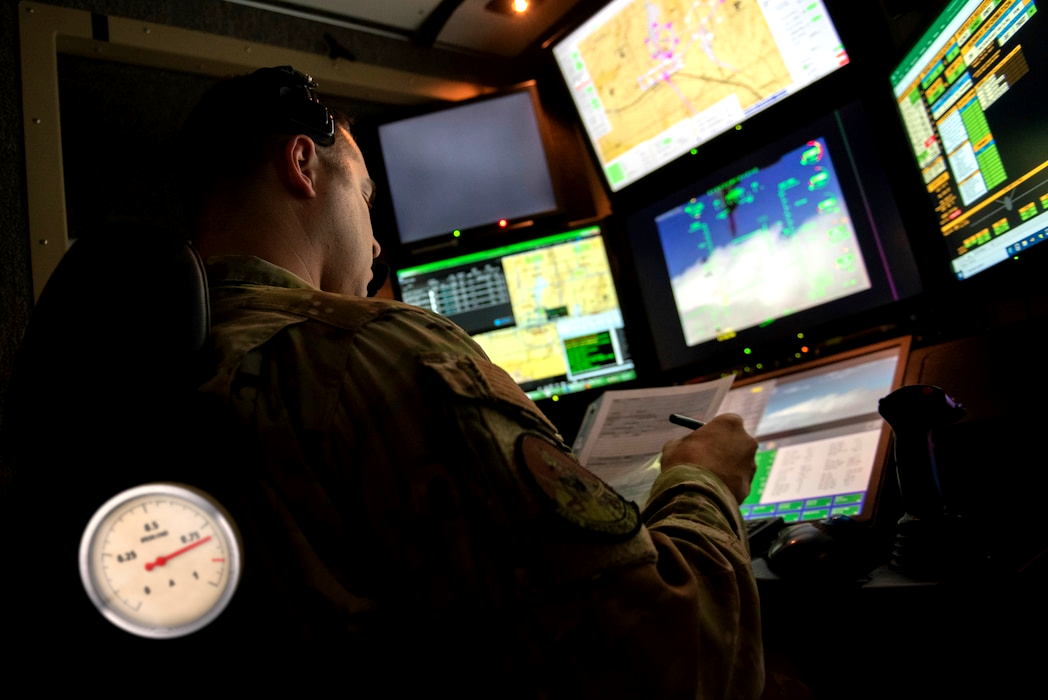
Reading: {"value": 0.8, "unit": "A"}
